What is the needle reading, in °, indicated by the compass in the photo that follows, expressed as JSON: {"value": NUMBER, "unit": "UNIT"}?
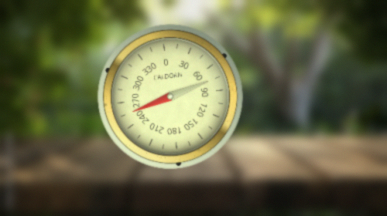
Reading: {"value": 255, "unit": "°"}
